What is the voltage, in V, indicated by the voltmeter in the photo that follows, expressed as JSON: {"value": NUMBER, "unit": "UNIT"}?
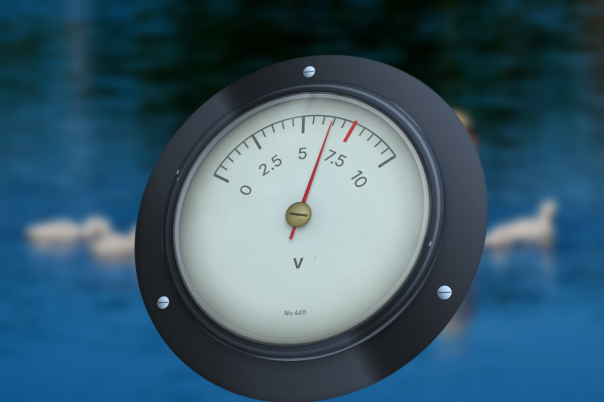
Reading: {"value": 6.5, "unit": "V"}
